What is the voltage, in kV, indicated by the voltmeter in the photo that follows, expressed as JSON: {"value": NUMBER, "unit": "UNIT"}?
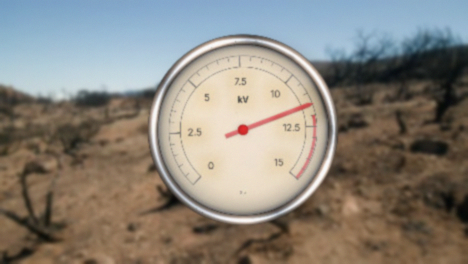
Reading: {"value": 11.5, "unit": "kV"}
